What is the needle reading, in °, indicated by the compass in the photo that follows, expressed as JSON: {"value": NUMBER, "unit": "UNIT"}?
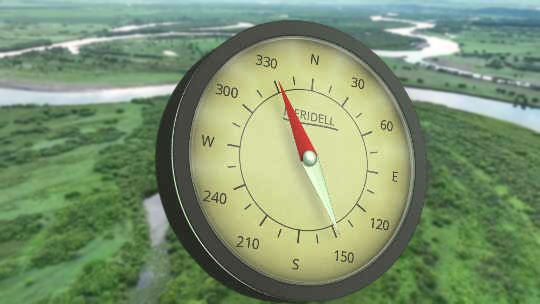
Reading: {"value": 330, "unit": "°"}
